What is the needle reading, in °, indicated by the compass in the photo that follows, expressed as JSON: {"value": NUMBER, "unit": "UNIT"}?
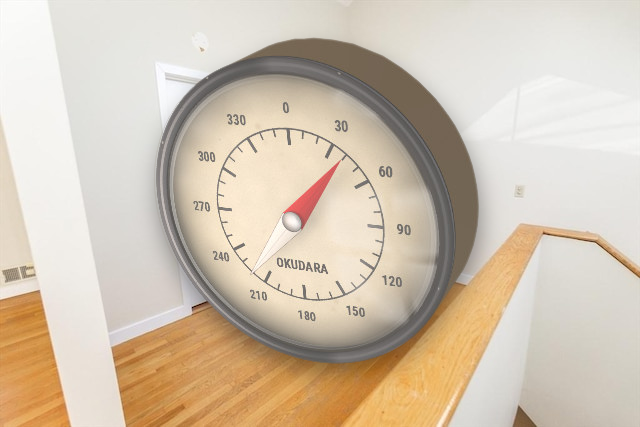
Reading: {"value": 40, "unit": "°"}
